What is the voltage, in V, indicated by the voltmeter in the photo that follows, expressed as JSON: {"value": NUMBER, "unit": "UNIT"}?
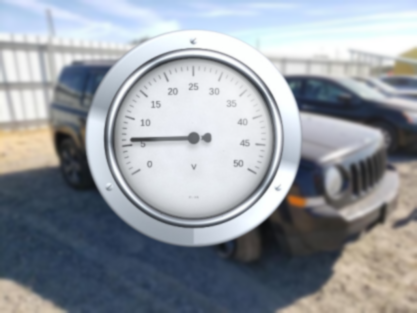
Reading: {"value": 6, "unit": "V"}
